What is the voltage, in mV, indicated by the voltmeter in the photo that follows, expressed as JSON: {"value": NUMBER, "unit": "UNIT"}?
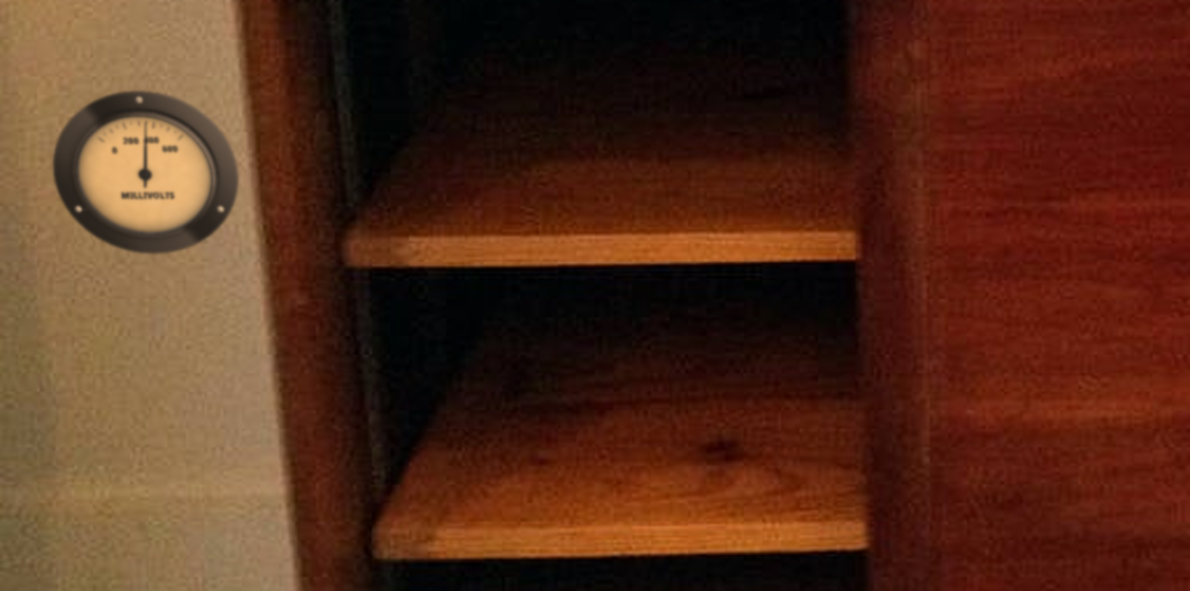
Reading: {"value": 350, "unit": "mV"}
